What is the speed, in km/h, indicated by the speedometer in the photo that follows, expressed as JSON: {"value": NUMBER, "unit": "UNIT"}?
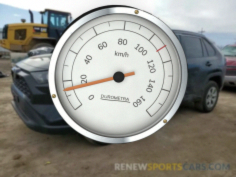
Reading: {"value": 15, "unit": "km/h"}
